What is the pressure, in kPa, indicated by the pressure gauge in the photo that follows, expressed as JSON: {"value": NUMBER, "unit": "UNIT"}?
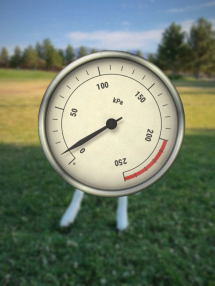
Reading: {"value": 10, "unit": "kPa"}
